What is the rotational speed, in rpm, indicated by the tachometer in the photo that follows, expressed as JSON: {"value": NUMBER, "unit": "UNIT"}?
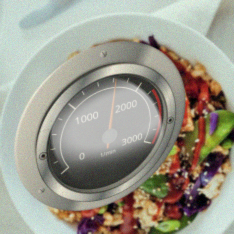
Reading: {"value": 1600, "unit": "rpm"}
